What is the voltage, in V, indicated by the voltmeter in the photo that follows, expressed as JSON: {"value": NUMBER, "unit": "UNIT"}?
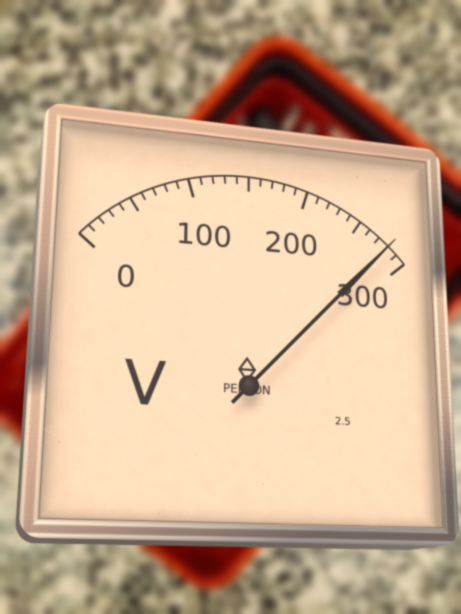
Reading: {"value": 280, "unit": "V"}
